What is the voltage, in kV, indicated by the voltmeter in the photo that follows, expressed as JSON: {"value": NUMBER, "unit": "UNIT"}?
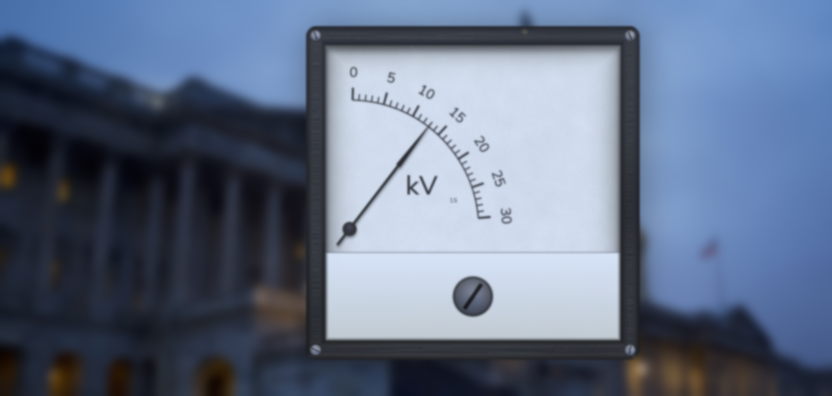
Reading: {"value": 13, "unit": "kV"}
